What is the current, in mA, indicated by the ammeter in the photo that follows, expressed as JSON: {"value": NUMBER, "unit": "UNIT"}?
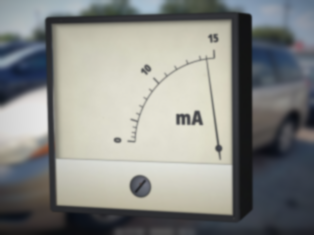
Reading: {"value": 14.5, "unit": "mA"}
